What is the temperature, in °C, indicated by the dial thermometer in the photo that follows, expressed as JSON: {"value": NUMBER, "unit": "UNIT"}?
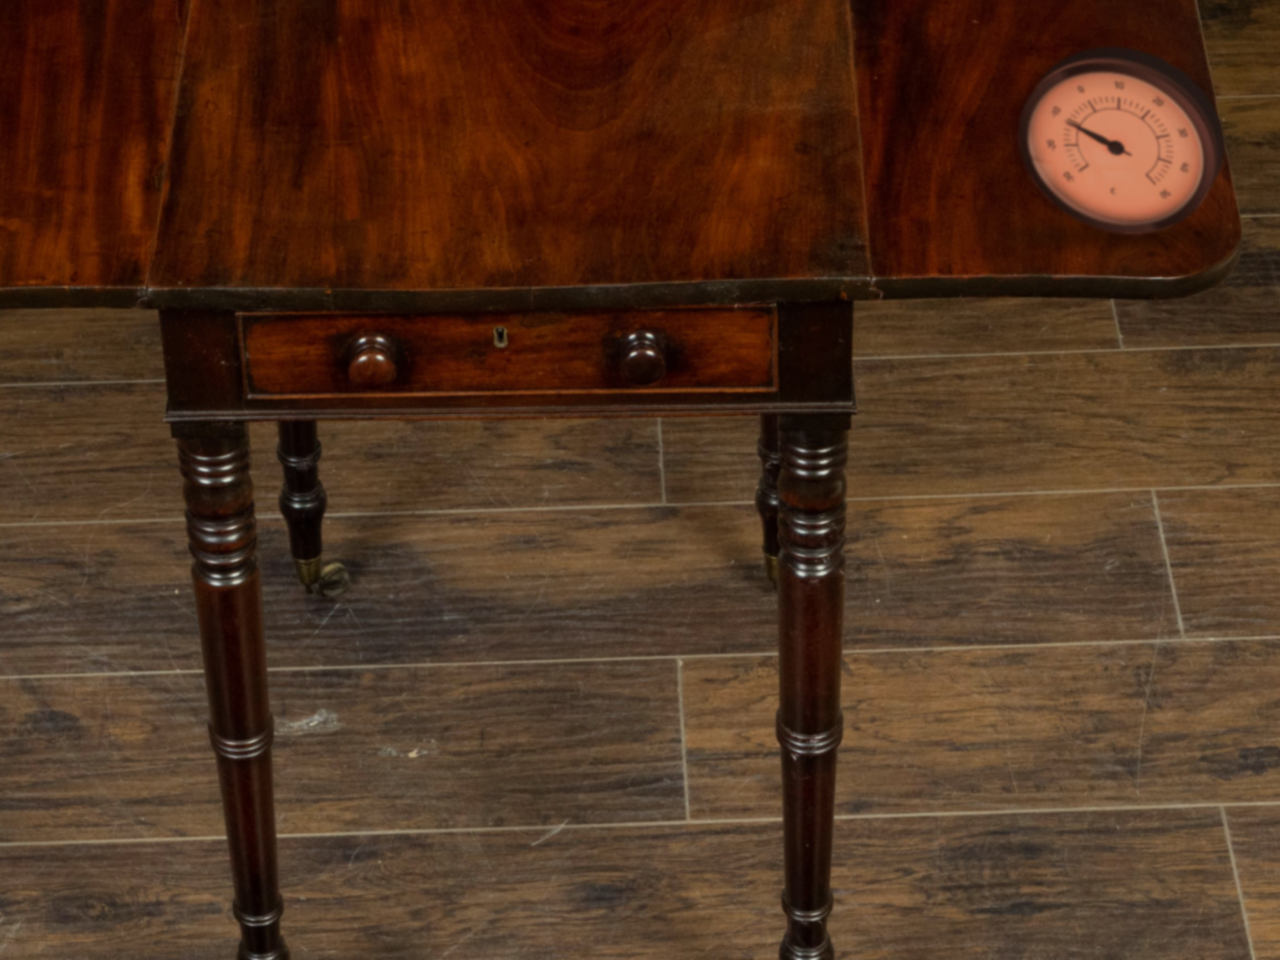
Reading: {"value": -10, "unit": "°C"}
